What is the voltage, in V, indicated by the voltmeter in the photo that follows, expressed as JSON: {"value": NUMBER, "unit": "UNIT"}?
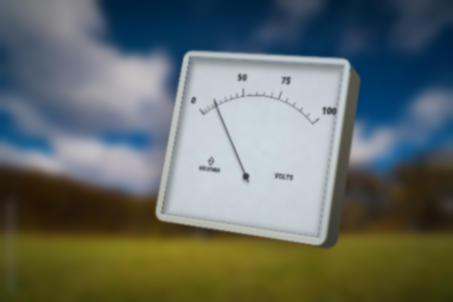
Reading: {"value": 25, "unit": "V"}
